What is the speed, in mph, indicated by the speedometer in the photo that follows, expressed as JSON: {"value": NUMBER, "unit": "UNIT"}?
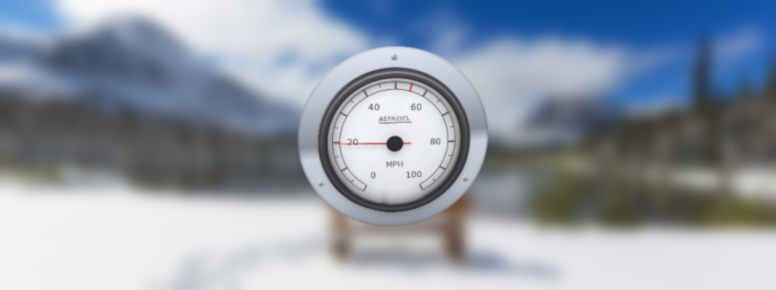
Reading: {"value": 20, "unit": "mph"}
